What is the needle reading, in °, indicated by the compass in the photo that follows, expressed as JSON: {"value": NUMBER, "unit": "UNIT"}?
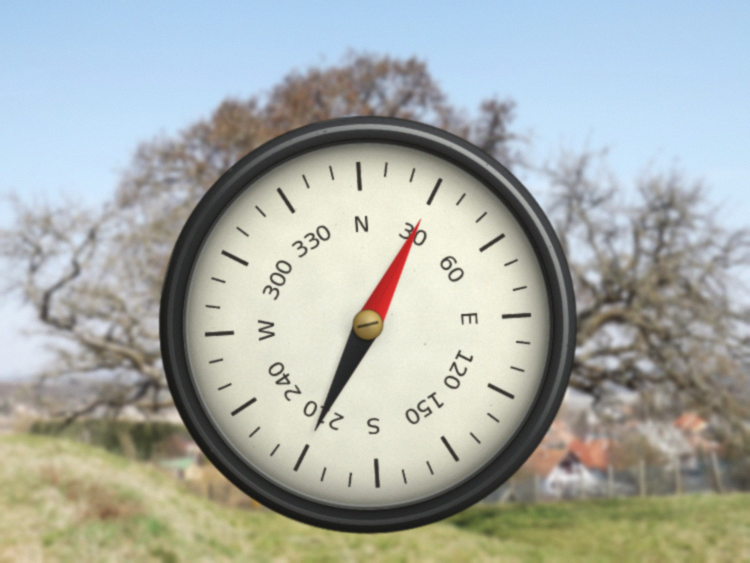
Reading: {"value": 30, "unit": "°"}
